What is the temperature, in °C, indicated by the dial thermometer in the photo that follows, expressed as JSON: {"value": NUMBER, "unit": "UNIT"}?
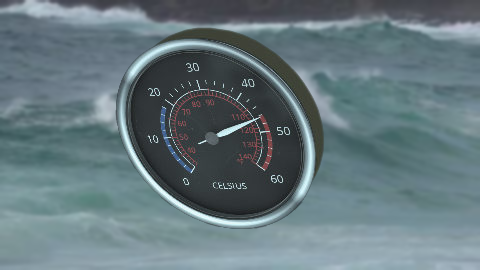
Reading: {"value": 46, "unit": "°C"}
